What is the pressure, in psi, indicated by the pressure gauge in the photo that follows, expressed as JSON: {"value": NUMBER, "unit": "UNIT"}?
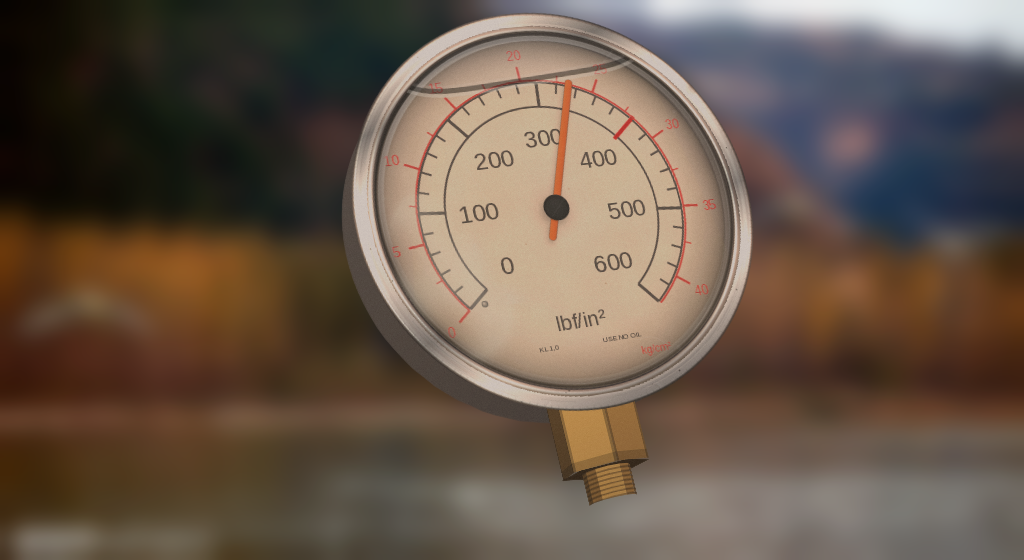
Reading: {"value": 330, "unit": "psi"}
